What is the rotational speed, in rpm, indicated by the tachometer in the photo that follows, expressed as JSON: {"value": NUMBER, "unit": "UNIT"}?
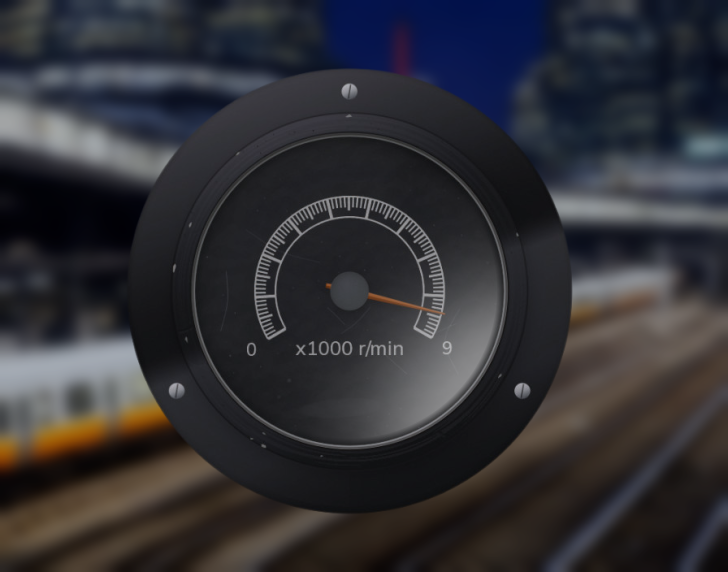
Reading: {"value": 8400, "unit": "rpm"}
